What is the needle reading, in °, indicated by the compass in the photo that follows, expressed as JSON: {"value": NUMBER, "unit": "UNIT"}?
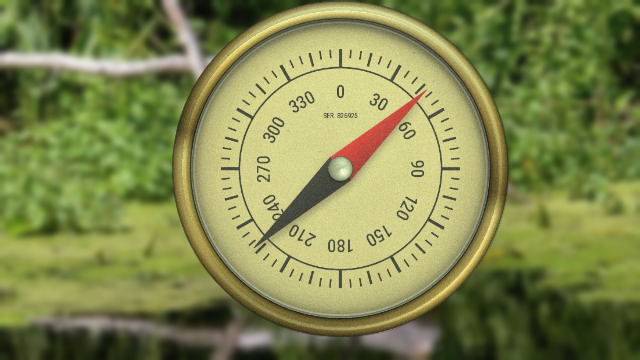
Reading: {"value": 47.5, "unit": "°"}
